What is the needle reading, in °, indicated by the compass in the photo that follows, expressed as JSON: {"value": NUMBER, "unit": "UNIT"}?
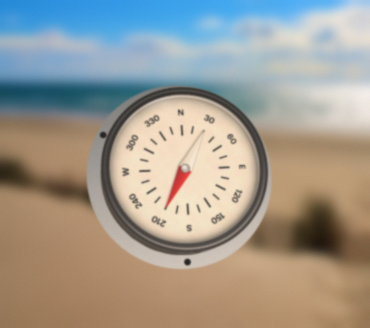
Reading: {"value": 210, "unit": "°"}
